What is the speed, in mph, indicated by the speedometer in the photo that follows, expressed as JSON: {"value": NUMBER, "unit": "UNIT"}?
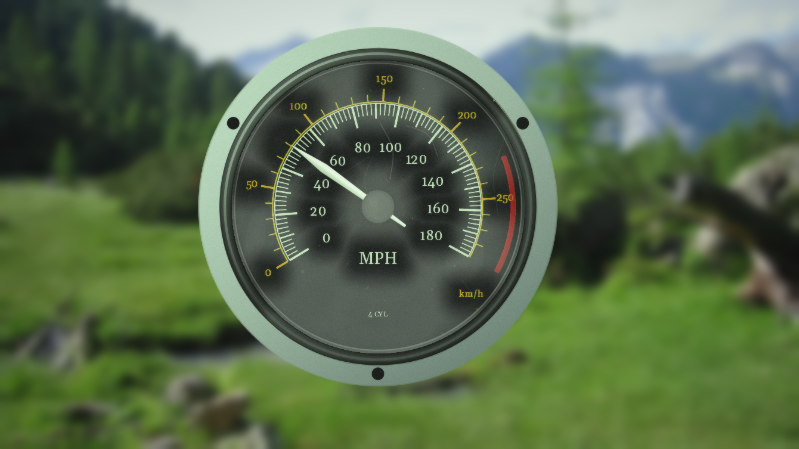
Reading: {"value": 50, "unit": "mph"}
